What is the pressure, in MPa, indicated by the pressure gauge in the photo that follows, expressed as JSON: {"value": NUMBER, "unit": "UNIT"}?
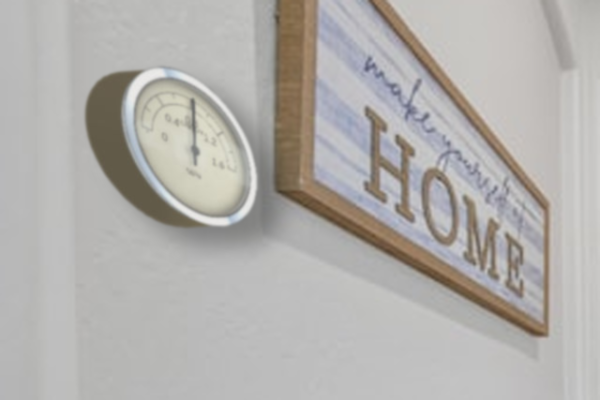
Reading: {"value": 0.8, "unit": "MPa"}
